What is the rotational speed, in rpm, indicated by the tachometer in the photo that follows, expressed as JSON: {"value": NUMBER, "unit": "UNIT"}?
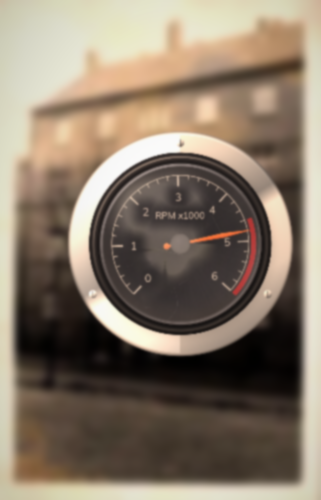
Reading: {"value": 4800, "unit": "rpm"}
